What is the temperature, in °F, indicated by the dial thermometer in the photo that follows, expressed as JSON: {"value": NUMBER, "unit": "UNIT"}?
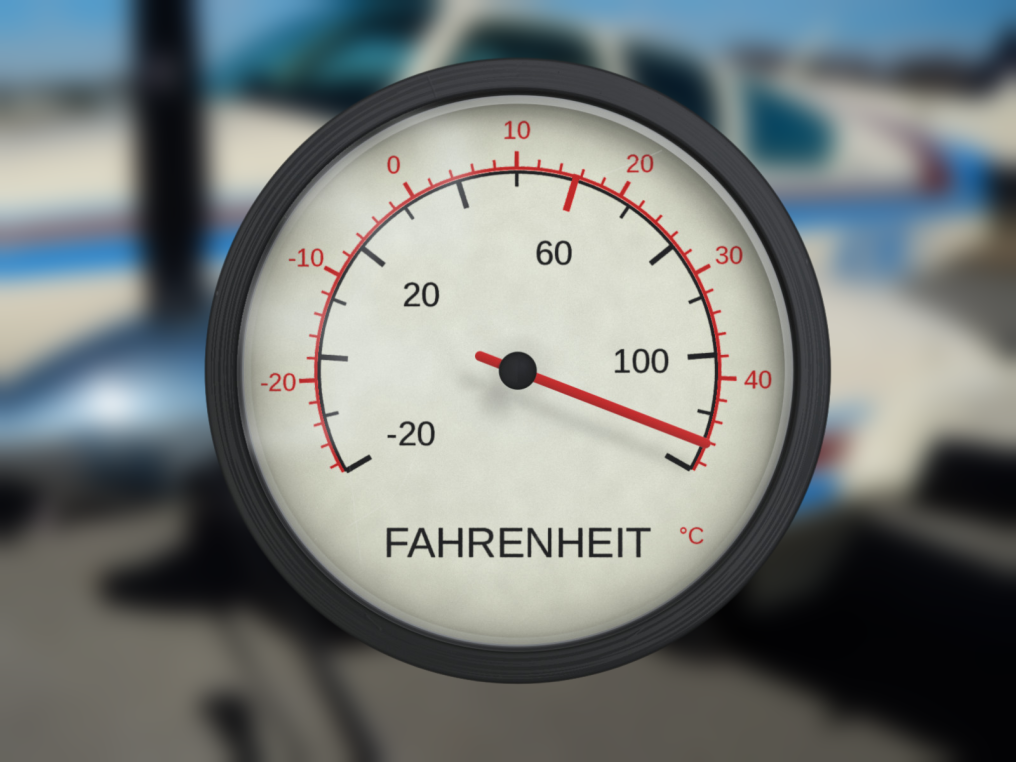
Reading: {"value": 115, "unit": "°F"}
